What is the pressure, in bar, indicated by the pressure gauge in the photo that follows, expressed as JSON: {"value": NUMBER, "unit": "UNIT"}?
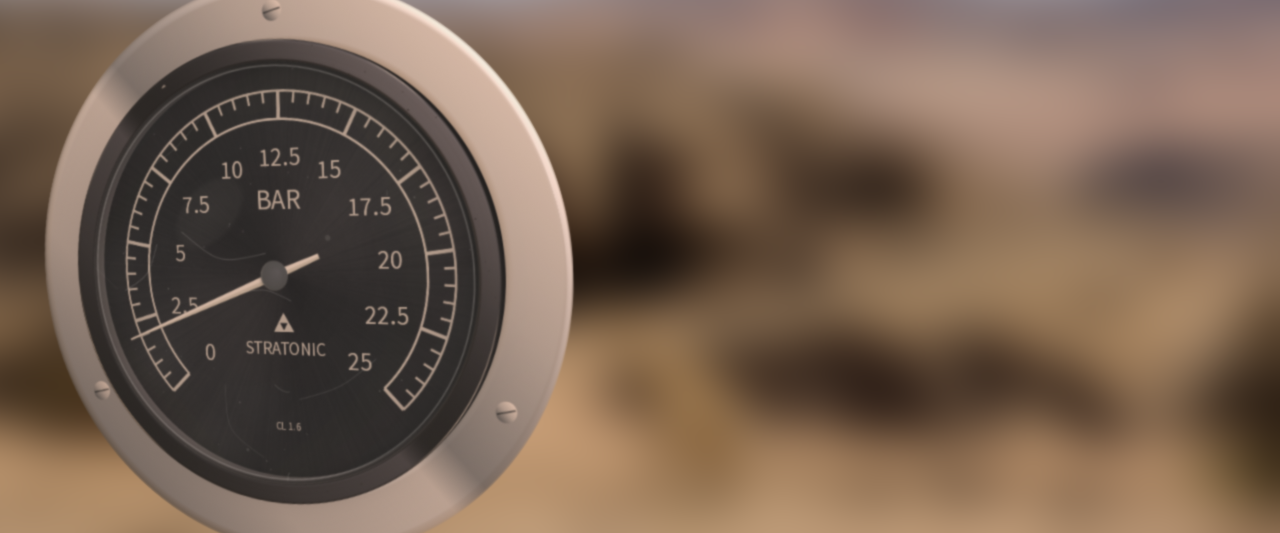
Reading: {"value": 2, "unit": "bar"}
